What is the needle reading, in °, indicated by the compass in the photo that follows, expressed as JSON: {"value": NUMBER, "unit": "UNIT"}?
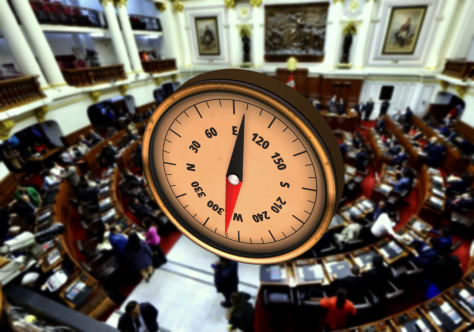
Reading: {"value": 280, "unit": "°"}
